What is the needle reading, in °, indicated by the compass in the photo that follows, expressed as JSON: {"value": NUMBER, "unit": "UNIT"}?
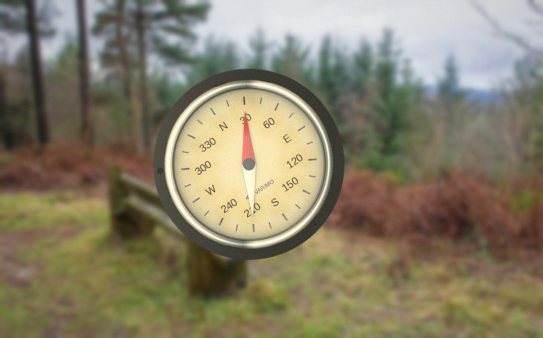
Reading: {"value": 30, "unit": "°"}
